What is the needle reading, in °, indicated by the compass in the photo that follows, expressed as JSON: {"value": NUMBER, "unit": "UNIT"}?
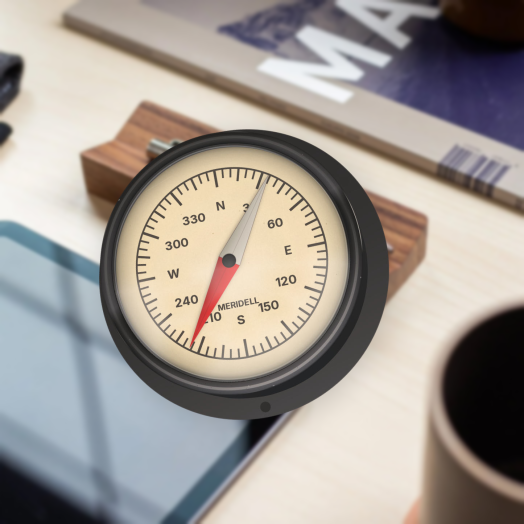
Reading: {"value": 215, "unit": "°"}
